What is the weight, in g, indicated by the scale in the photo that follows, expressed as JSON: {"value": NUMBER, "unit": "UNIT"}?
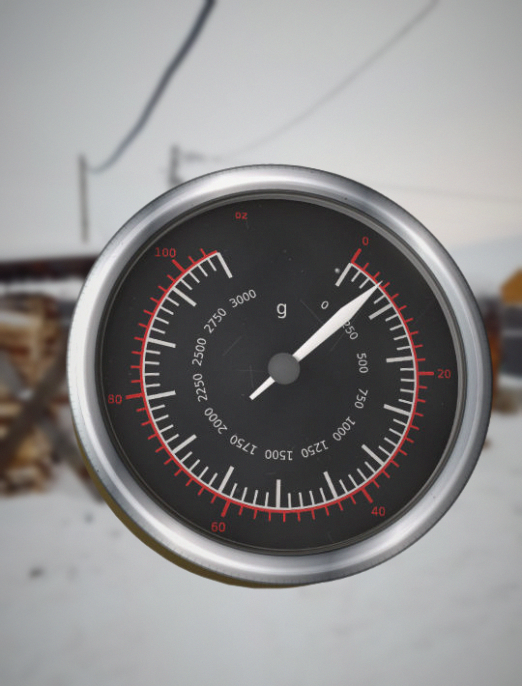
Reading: {"value": 150, "unit": "g"}
